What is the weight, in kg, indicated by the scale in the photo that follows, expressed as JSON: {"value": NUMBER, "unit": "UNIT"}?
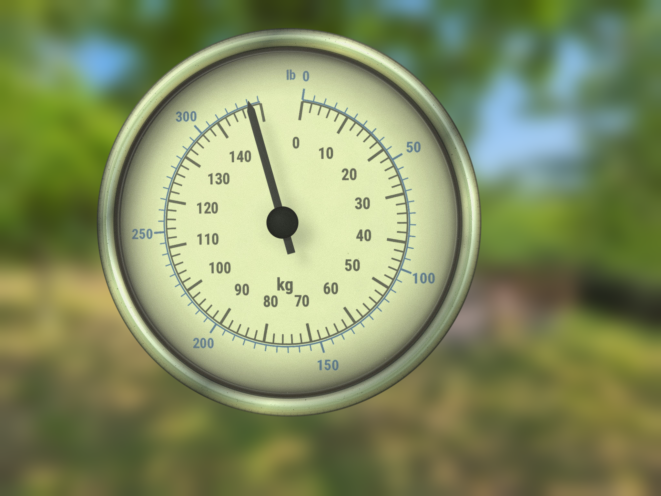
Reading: {"value": 148, "unit": "kg"}
